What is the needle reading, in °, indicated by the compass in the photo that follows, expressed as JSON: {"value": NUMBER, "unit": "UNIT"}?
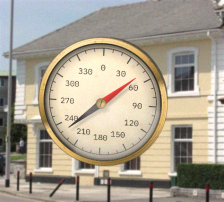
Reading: {"value": 50, "unit": "°"}
